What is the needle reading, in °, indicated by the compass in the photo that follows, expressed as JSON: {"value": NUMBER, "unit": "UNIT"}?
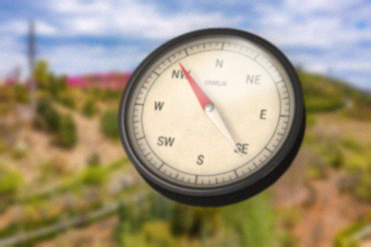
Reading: {"value": 320, "unit": "°"}
